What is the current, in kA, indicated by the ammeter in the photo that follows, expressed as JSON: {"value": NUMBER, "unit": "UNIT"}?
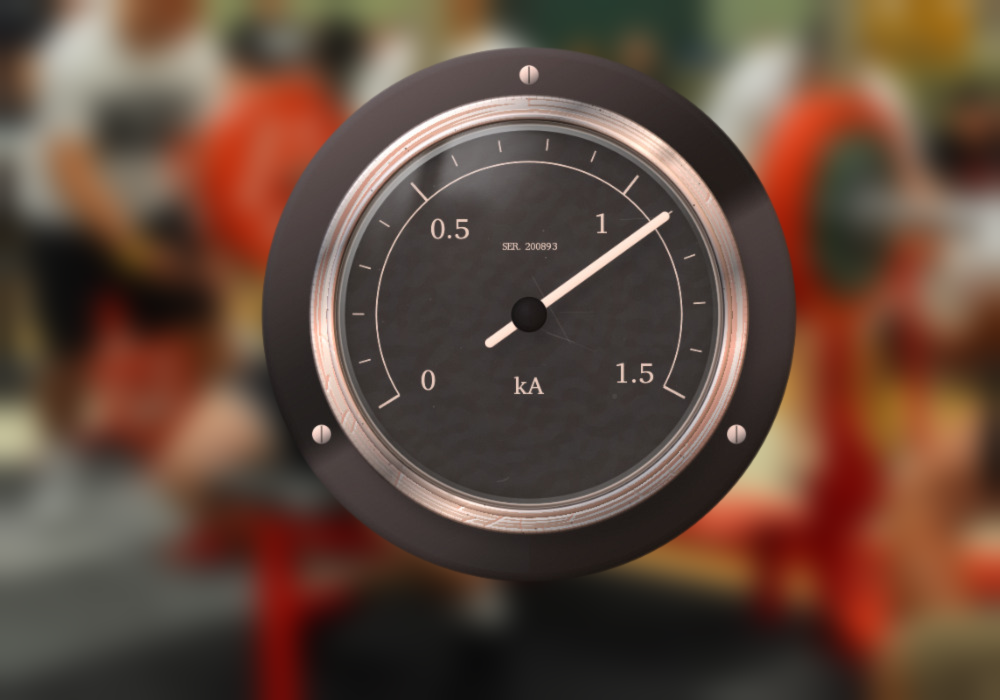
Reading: {"value": 1.1, "unit": "kA"}
